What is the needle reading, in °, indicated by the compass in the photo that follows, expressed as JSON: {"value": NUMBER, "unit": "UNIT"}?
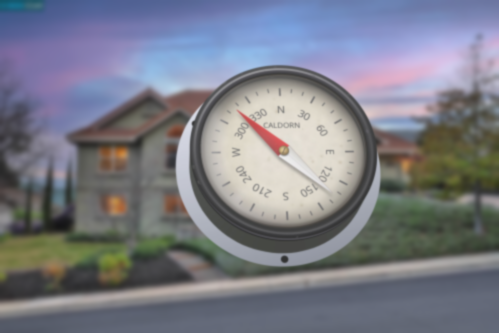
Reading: {"value": 315, "unit": "°"}
